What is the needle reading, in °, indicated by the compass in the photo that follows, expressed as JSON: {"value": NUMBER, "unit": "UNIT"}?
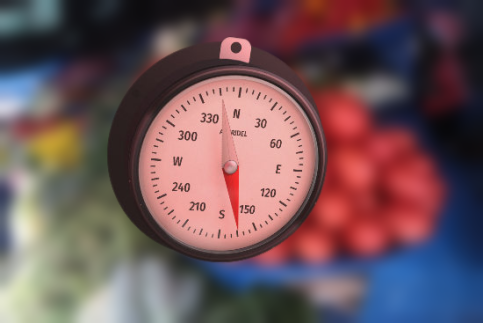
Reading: {"value": 165, "unit": "°"}
